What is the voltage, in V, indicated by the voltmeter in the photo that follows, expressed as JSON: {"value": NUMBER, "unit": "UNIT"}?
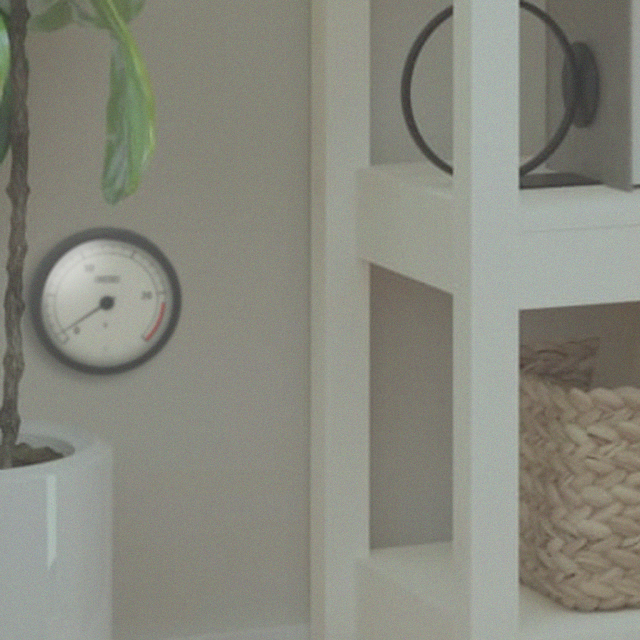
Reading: {"value": 1, "unit": "V"}
